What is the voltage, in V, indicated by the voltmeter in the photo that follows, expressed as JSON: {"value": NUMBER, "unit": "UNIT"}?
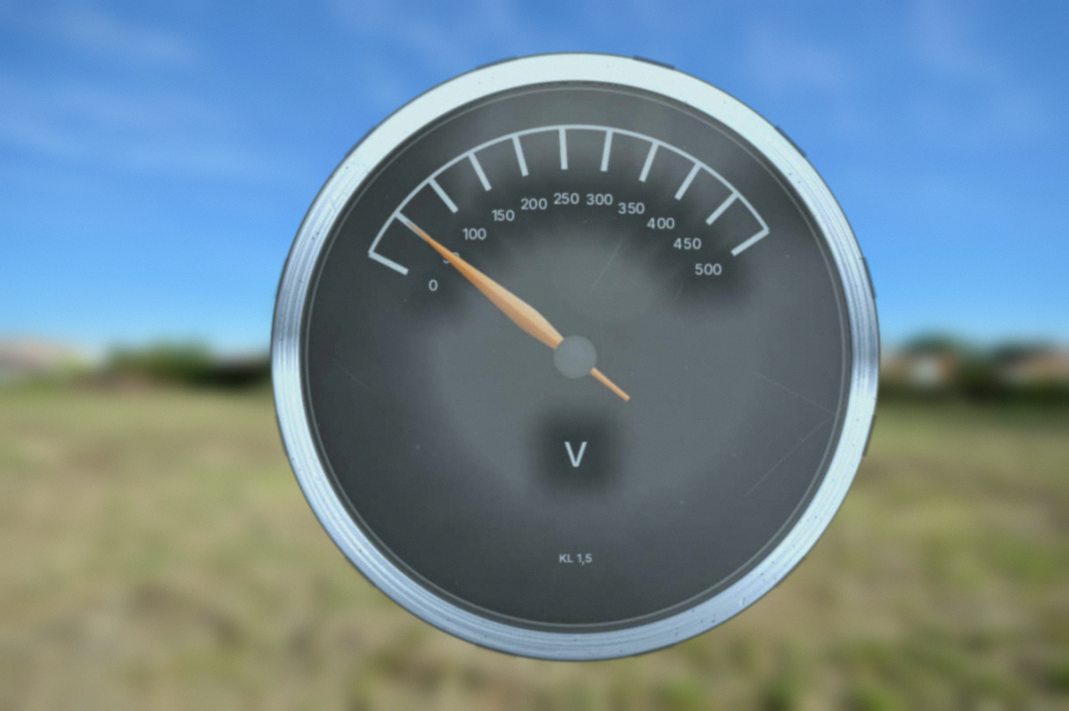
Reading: {"value": 50, "unit": "V"}
